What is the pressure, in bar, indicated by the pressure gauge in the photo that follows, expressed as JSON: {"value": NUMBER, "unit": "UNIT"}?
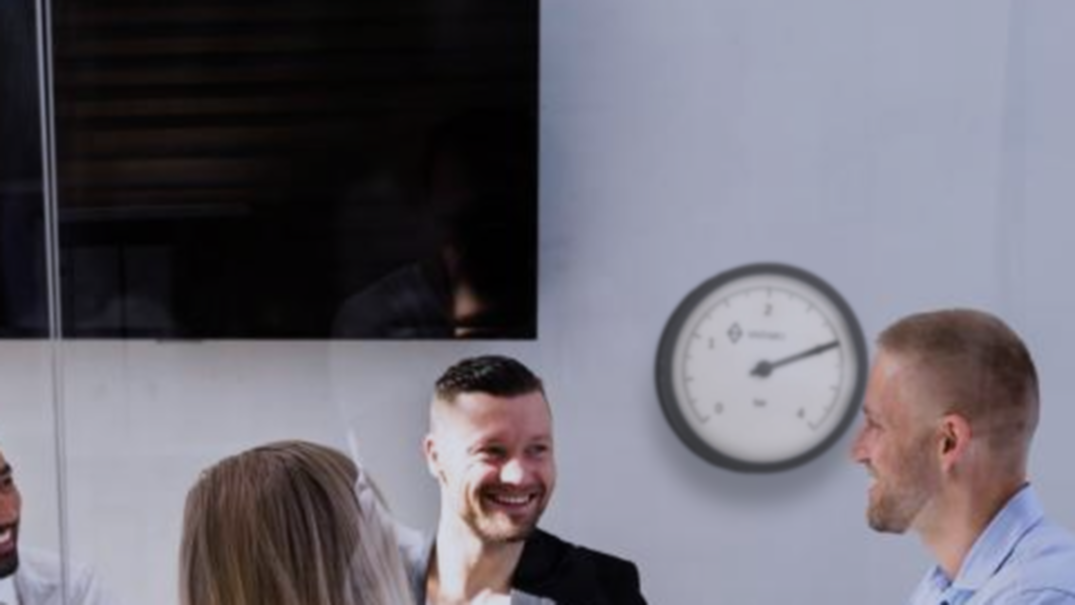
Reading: {"value": 3, "unit": "bar"}
